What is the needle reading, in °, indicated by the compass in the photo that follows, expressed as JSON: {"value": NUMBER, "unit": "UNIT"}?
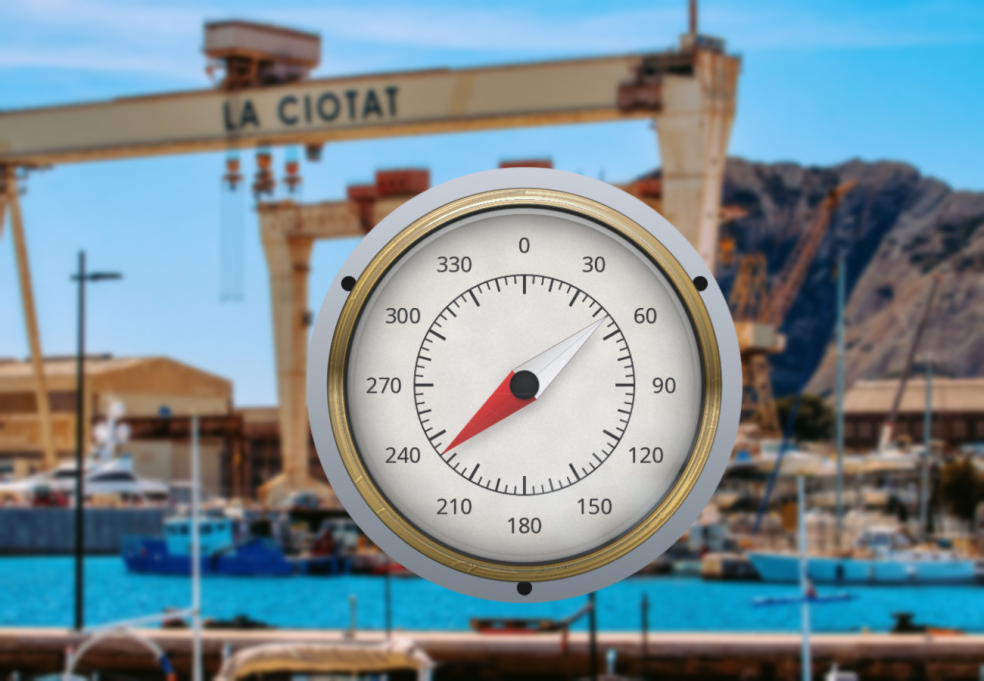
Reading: {"value": 230, "unit": "°"}
